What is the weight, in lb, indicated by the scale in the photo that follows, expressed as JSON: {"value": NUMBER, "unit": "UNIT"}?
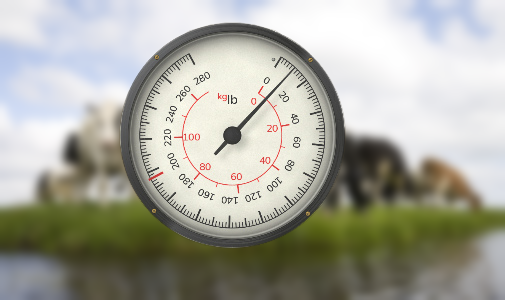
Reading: {"value": 10, "unit": "lb"}
